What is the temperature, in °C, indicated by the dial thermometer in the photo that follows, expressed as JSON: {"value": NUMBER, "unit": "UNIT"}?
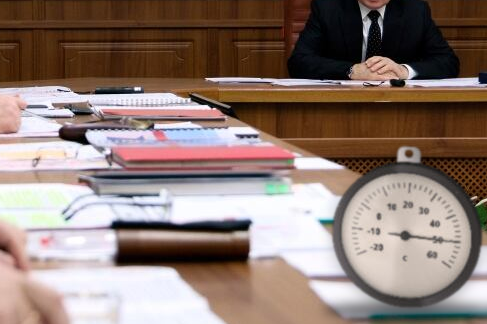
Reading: {"value": 50, "unit": "°C"}
